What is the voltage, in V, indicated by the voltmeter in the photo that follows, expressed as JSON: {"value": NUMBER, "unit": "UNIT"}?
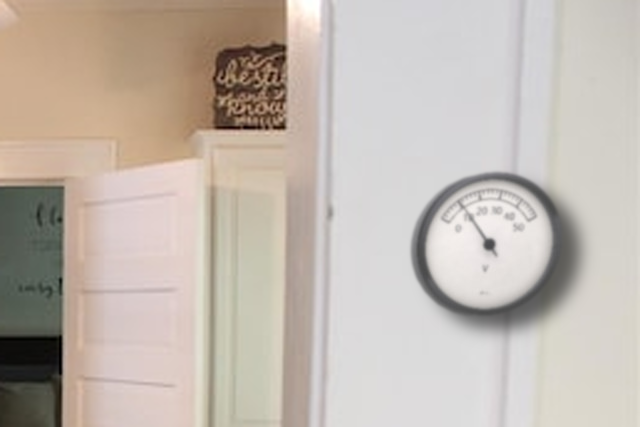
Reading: {"value": 10, "unit": "V"}
